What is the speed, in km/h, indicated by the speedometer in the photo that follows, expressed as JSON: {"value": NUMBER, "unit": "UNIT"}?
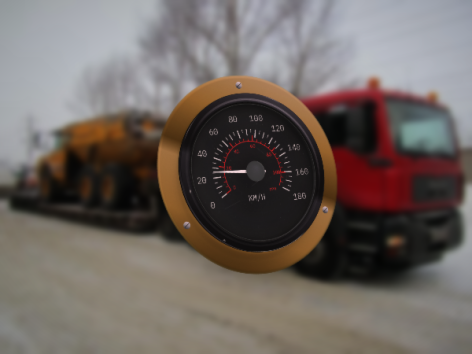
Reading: {"value": 25, "unit": "km/h"}
